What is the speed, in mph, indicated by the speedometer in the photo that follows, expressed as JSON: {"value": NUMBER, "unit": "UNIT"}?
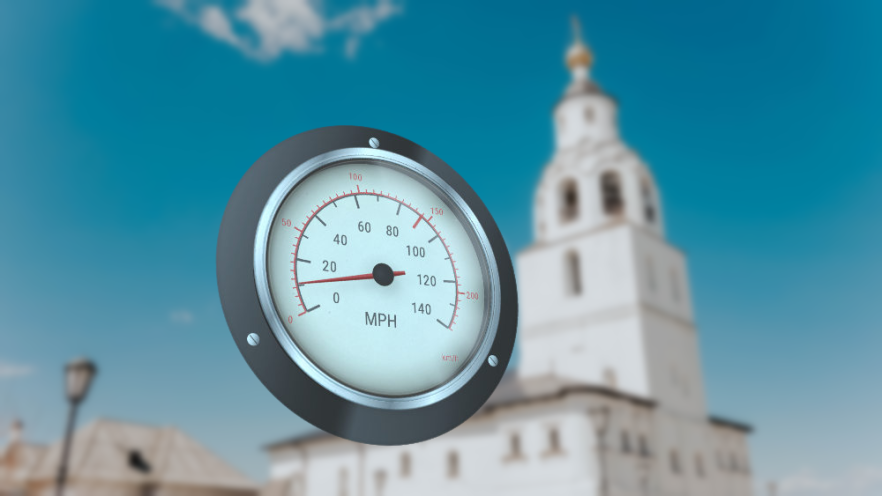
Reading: {"value": 10, "unit": "mph"}
